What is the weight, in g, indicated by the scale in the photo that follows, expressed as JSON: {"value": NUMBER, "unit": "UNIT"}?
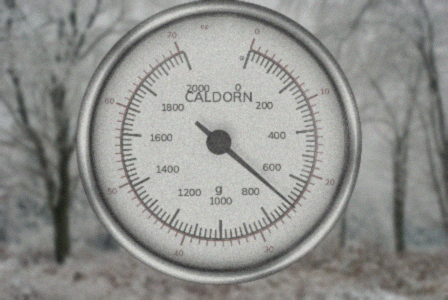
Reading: {"value": 700, "unit": "g"}
